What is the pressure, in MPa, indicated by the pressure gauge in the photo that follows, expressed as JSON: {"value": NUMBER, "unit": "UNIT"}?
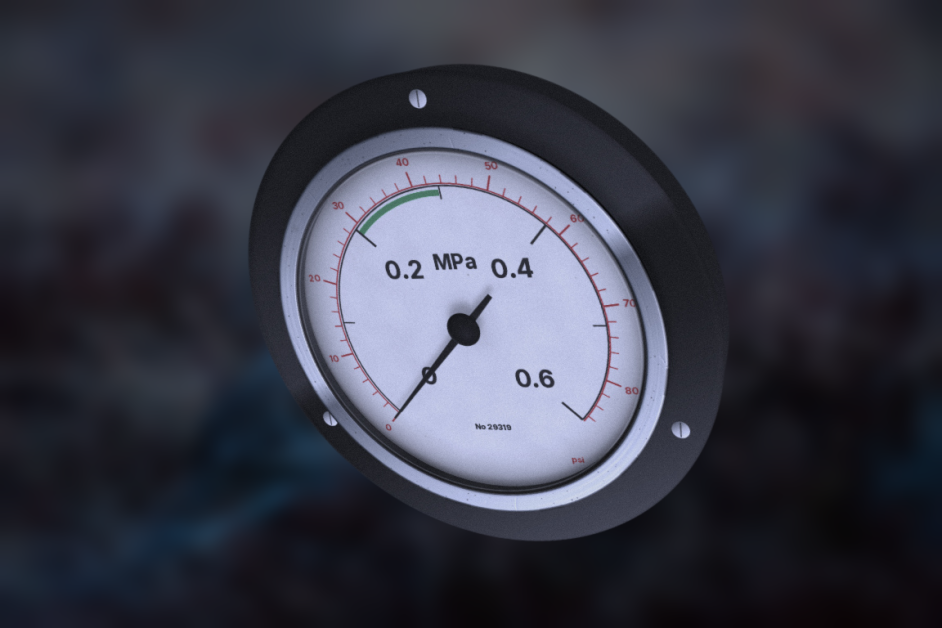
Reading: {"value": 0, "unit": "MPa"}
